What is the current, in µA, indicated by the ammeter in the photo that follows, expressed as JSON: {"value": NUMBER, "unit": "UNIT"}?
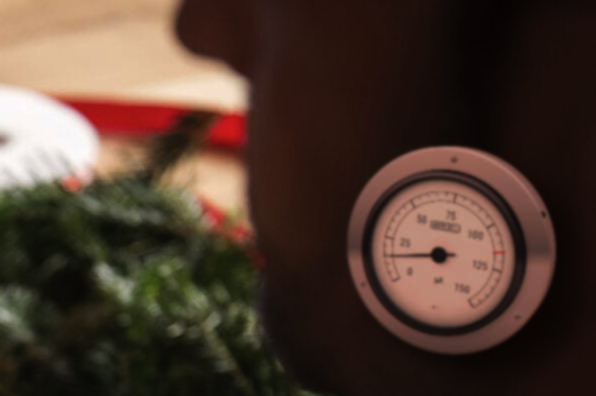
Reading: {"value": 15, "unit": "µA"}
